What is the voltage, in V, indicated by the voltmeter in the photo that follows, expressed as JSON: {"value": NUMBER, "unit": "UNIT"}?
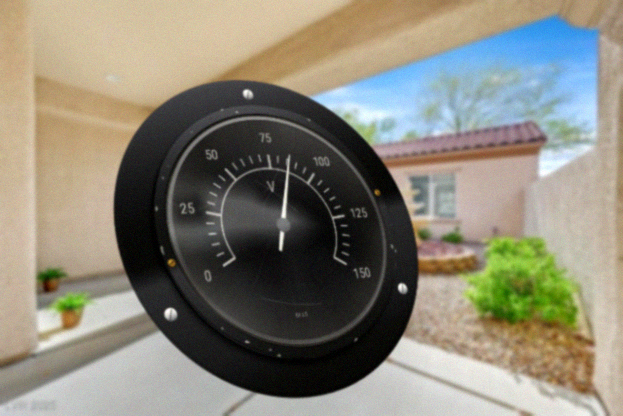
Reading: {"value": 85, "unit": "V"}
